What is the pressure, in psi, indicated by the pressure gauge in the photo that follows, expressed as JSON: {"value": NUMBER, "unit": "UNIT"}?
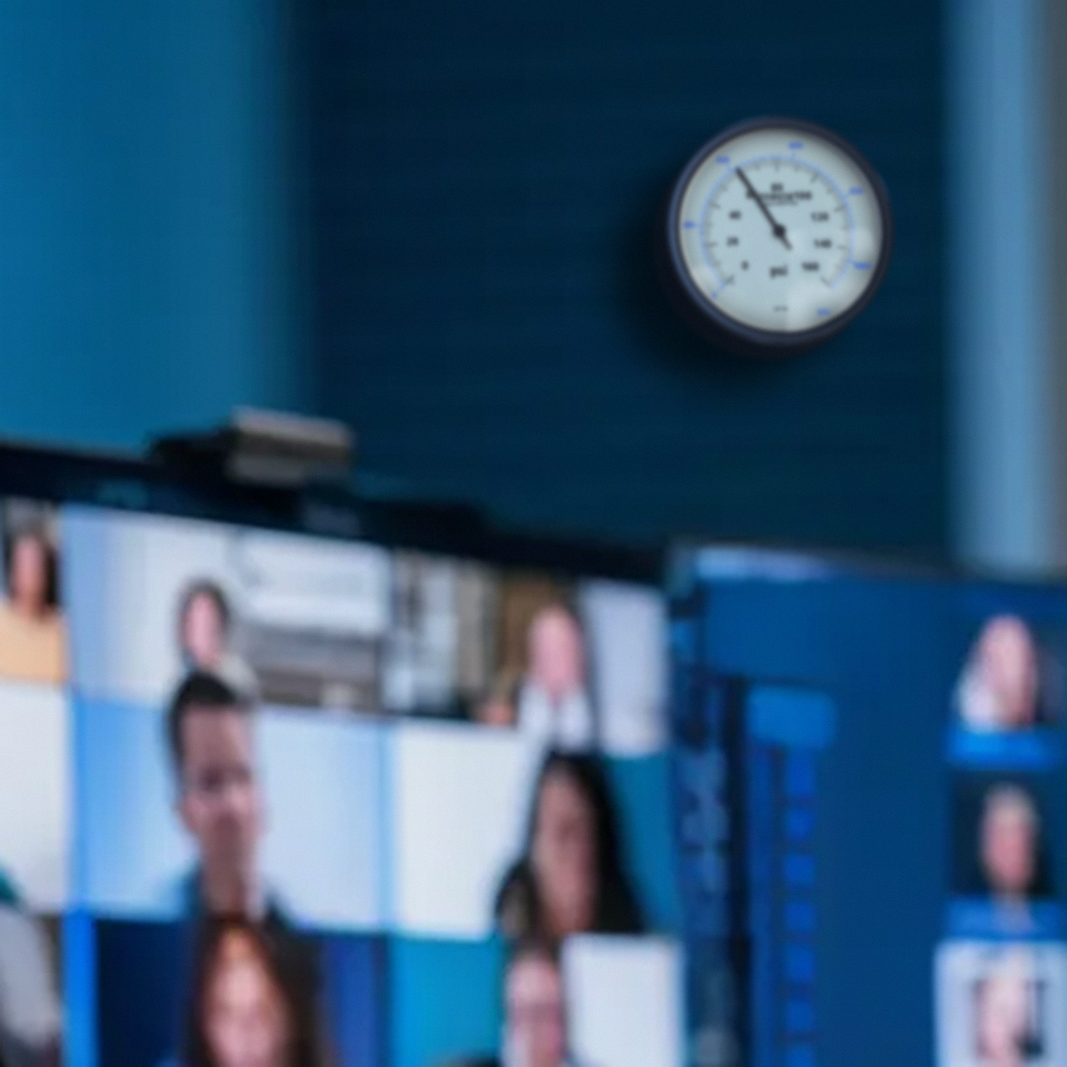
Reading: {"value": 60, "unit": "psi"}
